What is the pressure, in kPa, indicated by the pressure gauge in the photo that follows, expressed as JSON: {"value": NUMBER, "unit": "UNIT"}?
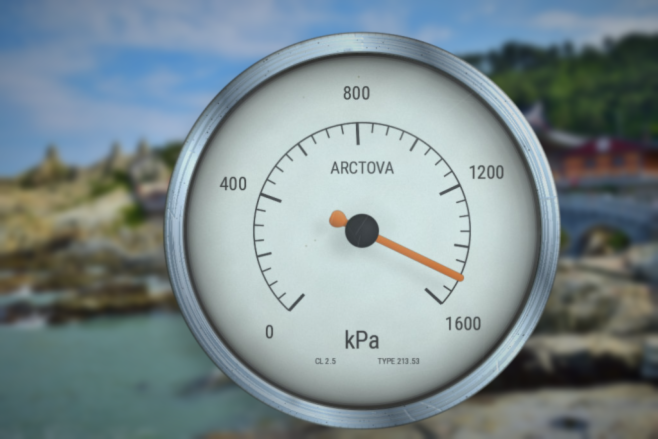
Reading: {"value": 1500, "unit": "kPa"}
